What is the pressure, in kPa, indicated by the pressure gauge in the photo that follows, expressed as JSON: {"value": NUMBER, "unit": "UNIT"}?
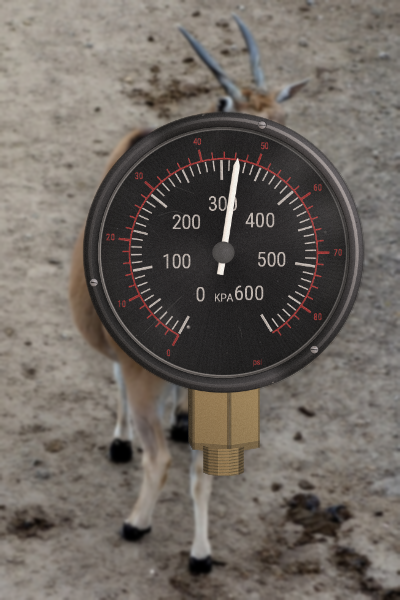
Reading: {"value": 320, "unit": "kPa"}
